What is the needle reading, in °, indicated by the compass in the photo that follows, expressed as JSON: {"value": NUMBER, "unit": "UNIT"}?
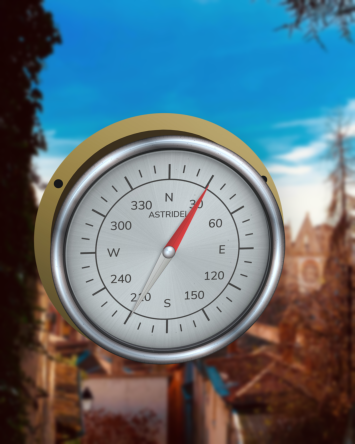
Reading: {"value": 30, "unit": "°"}
